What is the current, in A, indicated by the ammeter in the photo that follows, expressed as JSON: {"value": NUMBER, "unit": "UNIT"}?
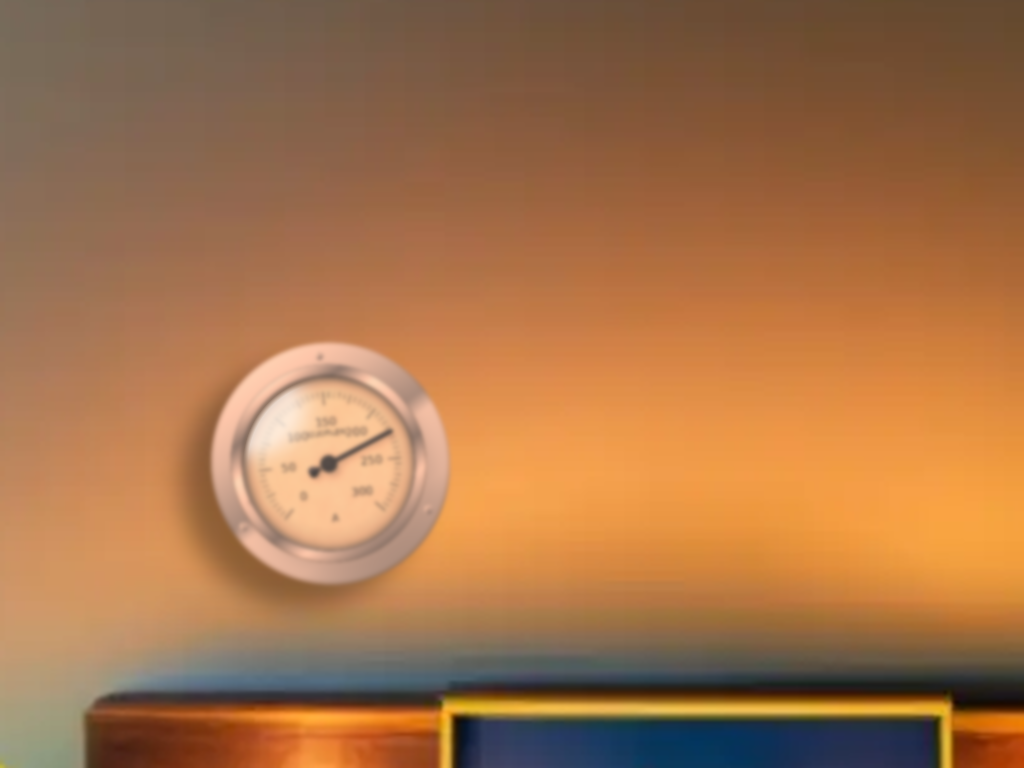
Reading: {"value": 225, "unit": "A"}
